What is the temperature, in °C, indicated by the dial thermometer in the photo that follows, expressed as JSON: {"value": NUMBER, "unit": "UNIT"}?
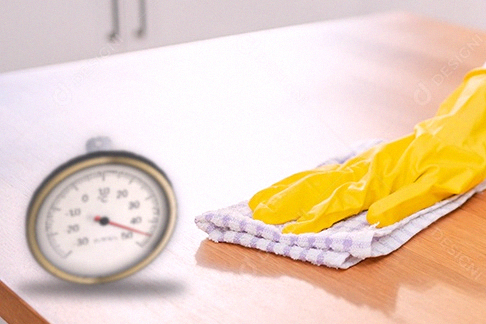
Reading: {"value": 45, "unit": "°C"}
